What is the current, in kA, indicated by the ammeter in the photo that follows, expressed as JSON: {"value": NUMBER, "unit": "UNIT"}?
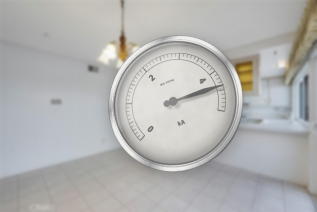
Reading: {"value": 4.4, "unit": "kA"}
